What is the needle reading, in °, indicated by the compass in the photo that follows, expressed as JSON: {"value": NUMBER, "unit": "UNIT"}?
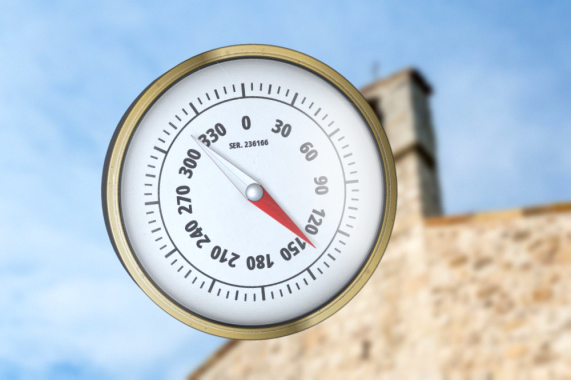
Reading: {"value": 137.5, "unit": "°"}
